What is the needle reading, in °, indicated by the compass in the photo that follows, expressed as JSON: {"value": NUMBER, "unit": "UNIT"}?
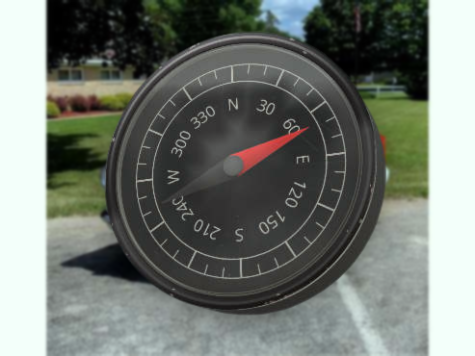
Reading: {"value": 70, "unit": "°"}
